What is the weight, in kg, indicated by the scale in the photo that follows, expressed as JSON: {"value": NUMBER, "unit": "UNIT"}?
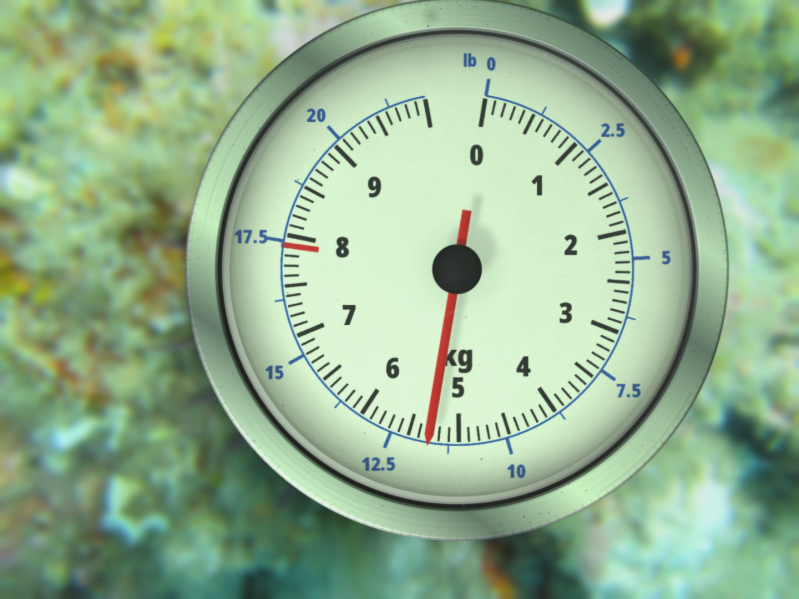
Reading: {"value": 5.3, "unit": "kg"}
